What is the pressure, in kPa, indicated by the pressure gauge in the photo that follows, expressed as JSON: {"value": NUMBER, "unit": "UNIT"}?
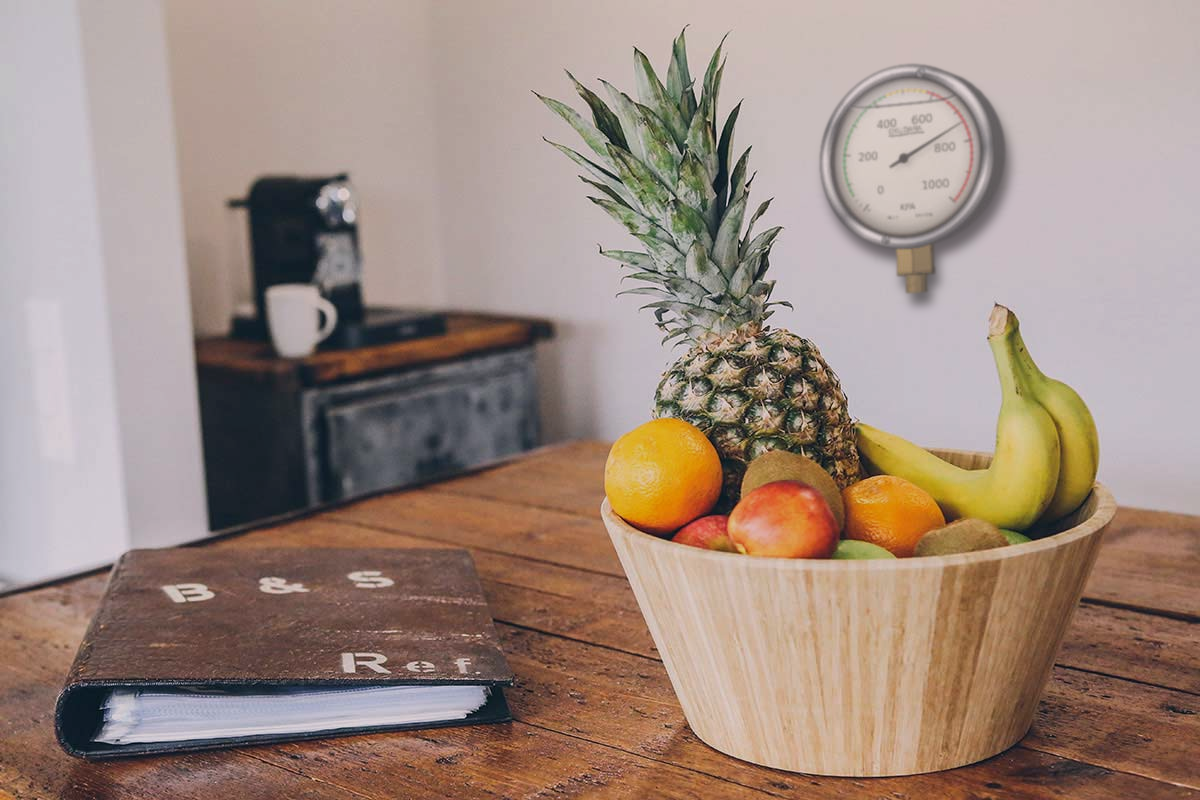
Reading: {"value": 740, "unit": "kPa"}
